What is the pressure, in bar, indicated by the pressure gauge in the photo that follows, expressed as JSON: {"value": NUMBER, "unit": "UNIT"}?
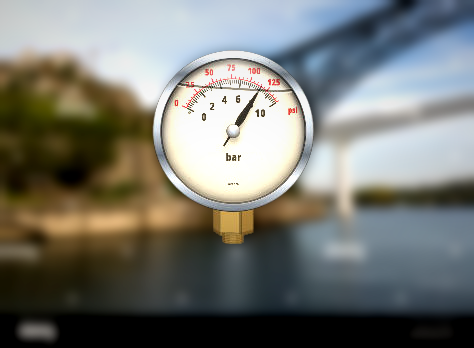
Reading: {"value": 8, "unit": "bar"}
